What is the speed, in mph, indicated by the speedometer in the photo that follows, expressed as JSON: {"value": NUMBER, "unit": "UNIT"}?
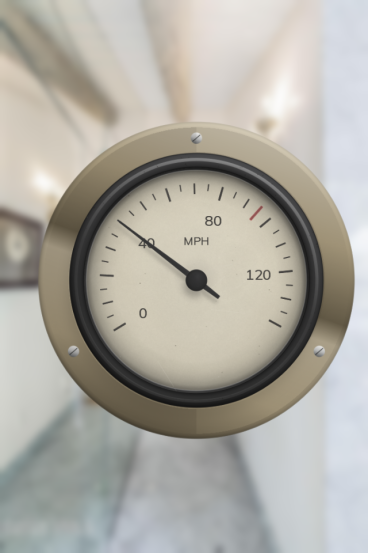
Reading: {"value": 40, "unit": "mph"}
